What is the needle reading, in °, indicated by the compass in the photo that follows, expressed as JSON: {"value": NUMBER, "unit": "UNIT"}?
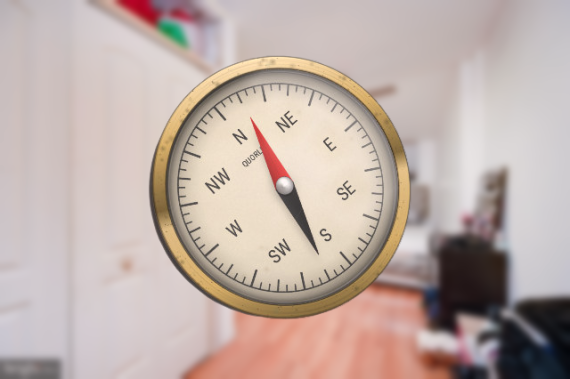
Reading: {"value": 15, "unit": "°"}
